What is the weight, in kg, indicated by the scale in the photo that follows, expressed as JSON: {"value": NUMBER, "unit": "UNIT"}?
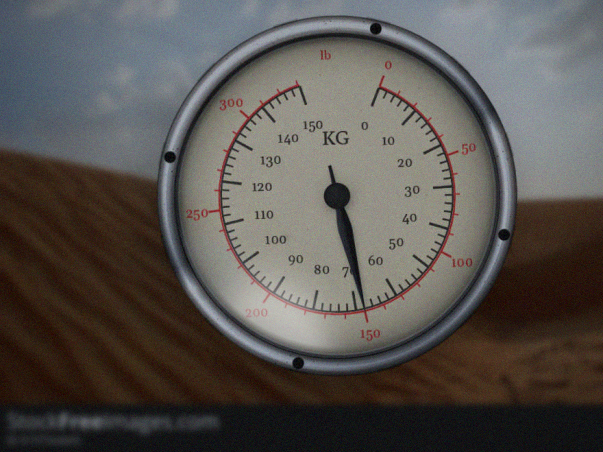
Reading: {"value": 68, "unit": "kg"}
